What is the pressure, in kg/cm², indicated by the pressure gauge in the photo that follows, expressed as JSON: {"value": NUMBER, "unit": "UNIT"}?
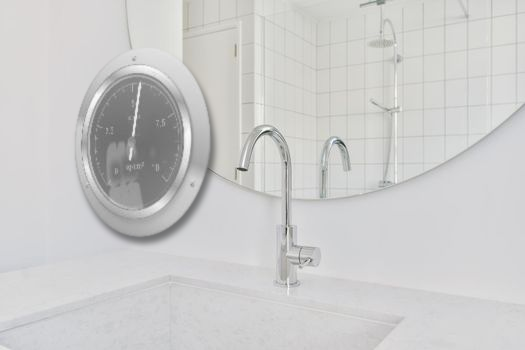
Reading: {"value": 5.5, "unit": "kg/cm²"}
